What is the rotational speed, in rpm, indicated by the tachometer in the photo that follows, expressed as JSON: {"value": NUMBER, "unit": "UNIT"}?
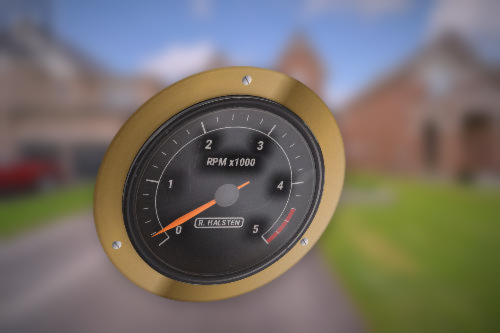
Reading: {"value": 200, "unit": "rpm"}
